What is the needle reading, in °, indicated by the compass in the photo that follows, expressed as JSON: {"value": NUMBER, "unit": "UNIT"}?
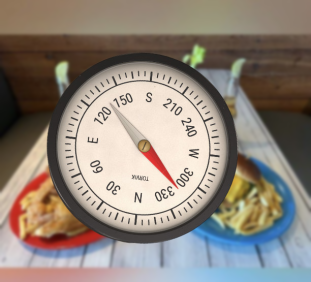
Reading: {"value": 315, "unit": "°"}
